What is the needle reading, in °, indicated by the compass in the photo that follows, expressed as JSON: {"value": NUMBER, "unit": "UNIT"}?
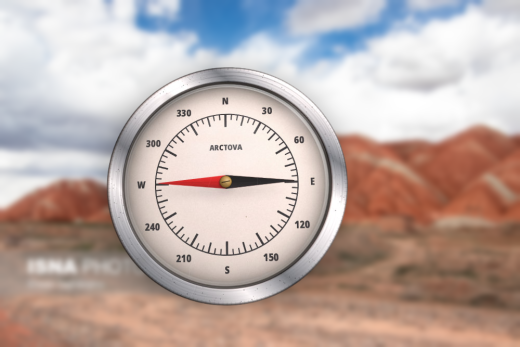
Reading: {"value": 270, "unit": "°"}
